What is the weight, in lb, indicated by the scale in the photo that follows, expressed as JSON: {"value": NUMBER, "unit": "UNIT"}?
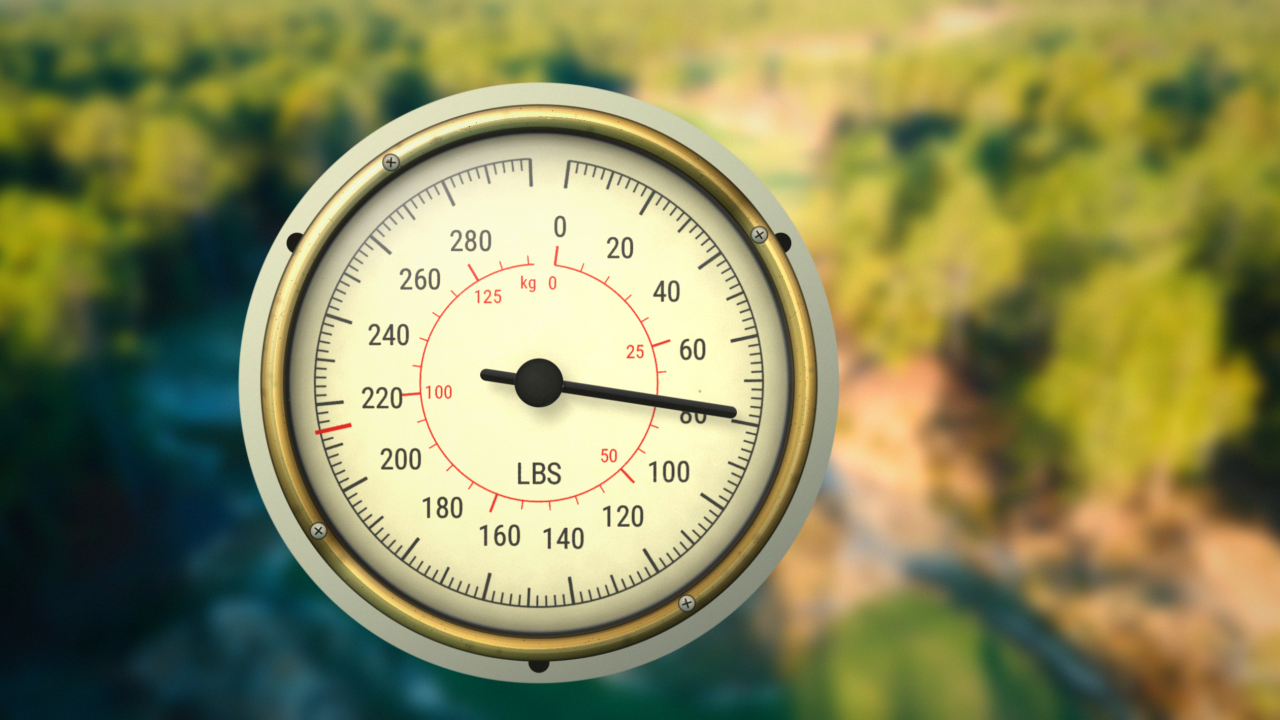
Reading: {"value": 78, "unit": "lb"}
